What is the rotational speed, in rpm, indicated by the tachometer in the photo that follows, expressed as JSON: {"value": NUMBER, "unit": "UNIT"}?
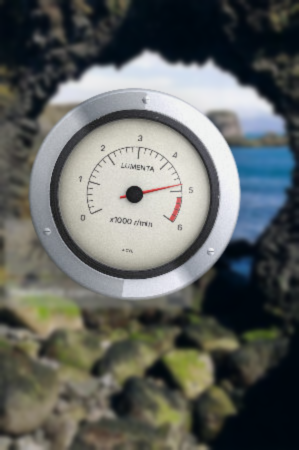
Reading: {"value": 4800, "unit": "rpm"}
